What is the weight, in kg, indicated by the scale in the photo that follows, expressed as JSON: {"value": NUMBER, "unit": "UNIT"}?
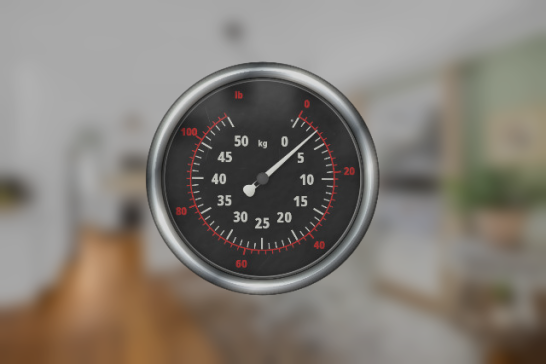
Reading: {"value": 3, "unit": "kg"}
